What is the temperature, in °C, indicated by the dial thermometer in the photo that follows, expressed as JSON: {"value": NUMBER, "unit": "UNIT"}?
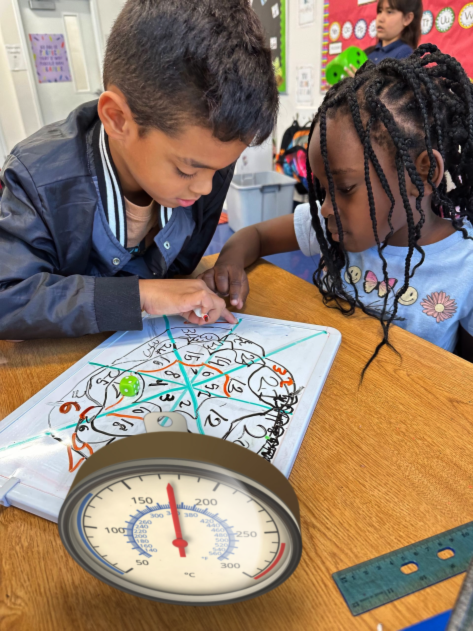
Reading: {"value": 175, "unit": "°C"}
